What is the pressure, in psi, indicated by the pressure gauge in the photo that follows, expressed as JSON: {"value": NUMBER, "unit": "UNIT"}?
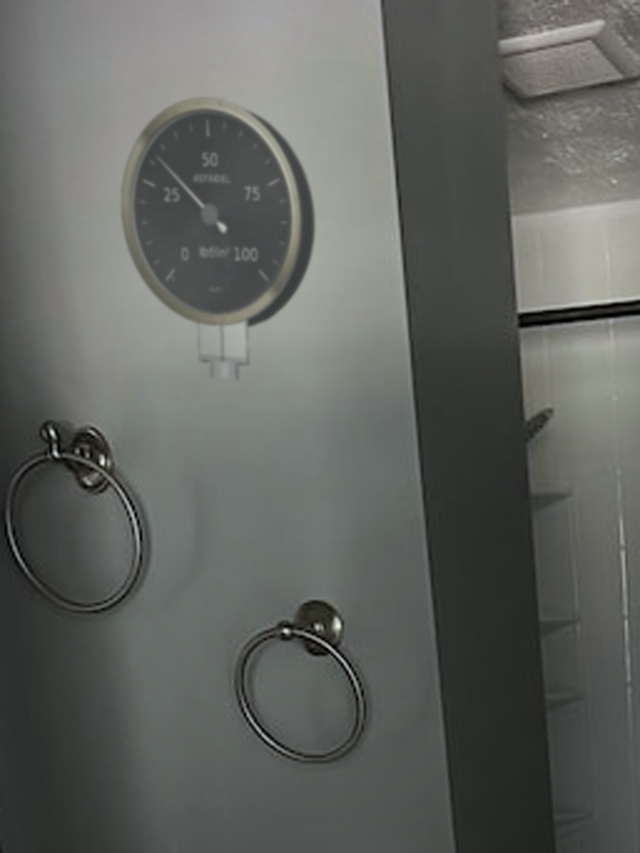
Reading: {"value": 32.5, "unit": "psi"}
